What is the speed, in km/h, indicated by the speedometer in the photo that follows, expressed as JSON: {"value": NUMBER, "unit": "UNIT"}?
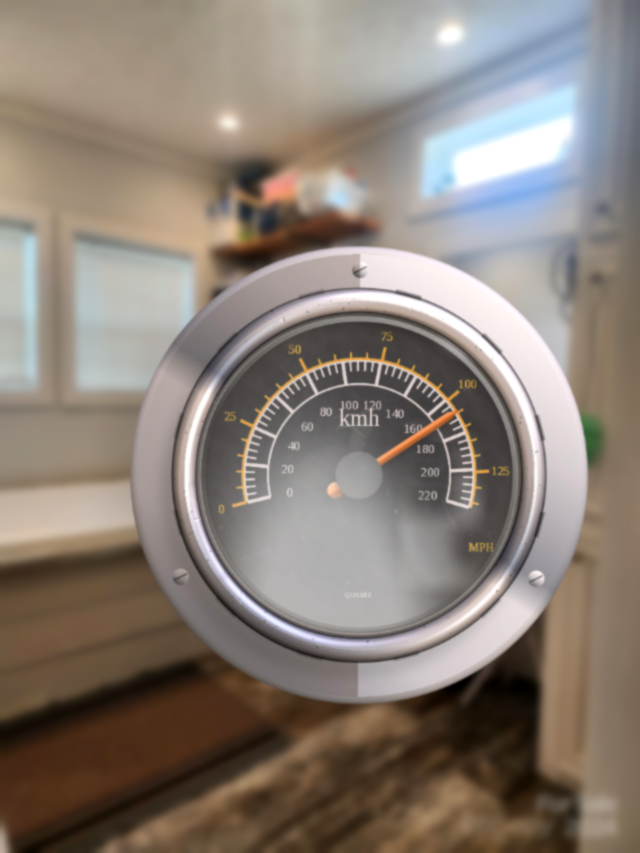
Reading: {"value": 168, "unit": "km/h"}
